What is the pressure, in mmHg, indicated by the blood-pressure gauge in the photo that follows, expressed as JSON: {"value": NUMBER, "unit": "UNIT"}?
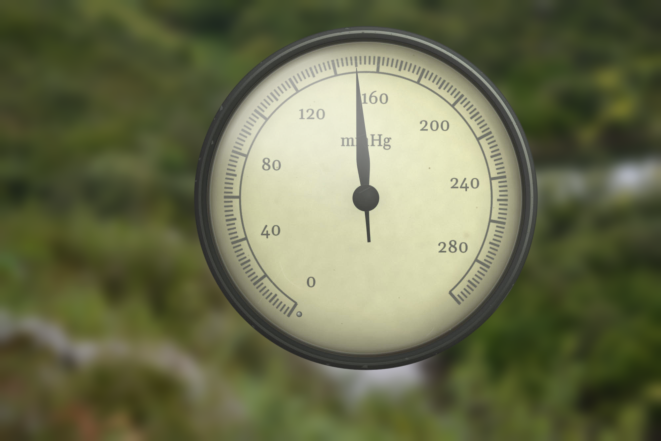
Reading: {"value": 150, "unit": "mmHg"}
